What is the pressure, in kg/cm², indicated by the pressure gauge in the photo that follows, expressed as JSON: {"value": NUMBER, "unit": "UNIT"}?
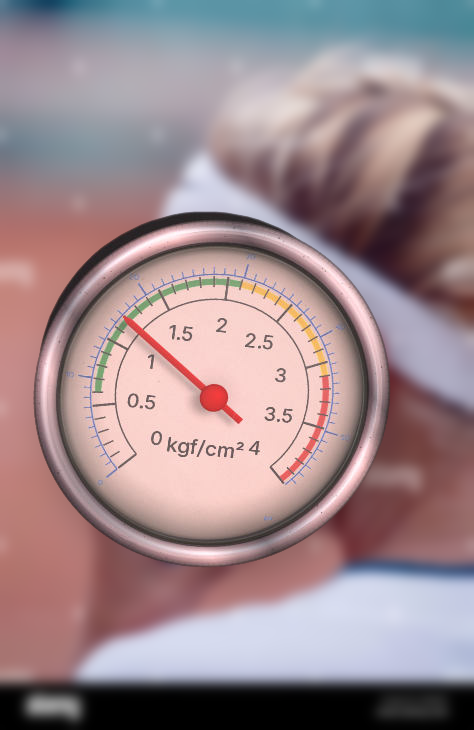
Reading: {"value": 1.2, "unit": "kg/cm²"}
